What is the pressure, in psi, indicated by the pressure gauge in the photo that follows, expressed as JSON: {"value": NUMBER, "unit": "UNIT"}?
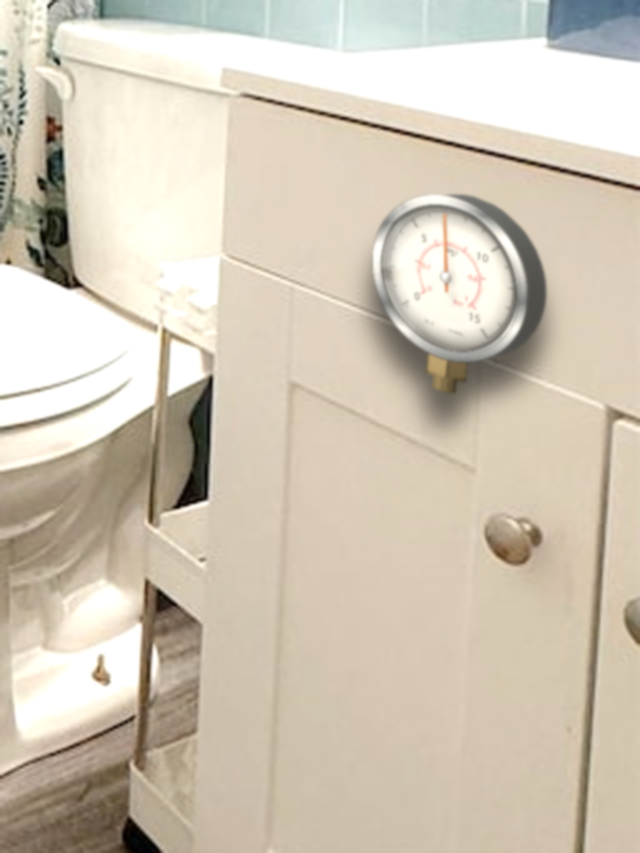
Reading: {"value": 7, "unit": "psi"}
